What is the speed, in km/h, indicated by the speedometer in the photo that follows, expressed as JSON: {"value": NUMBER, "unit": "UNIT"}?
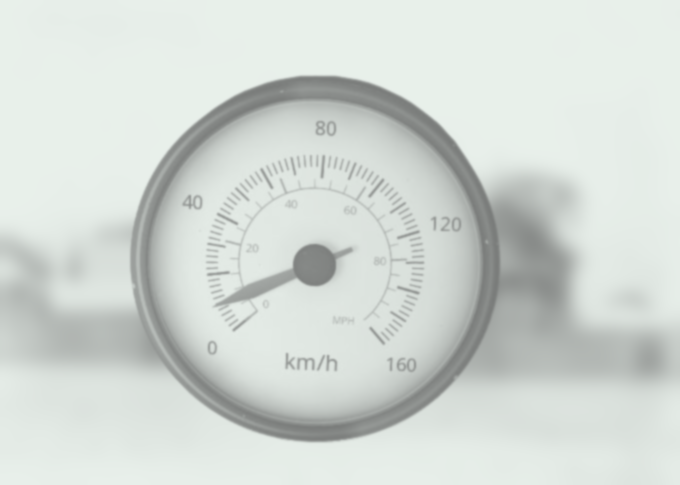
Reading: {"value": 10, "unit": "km/h"}
